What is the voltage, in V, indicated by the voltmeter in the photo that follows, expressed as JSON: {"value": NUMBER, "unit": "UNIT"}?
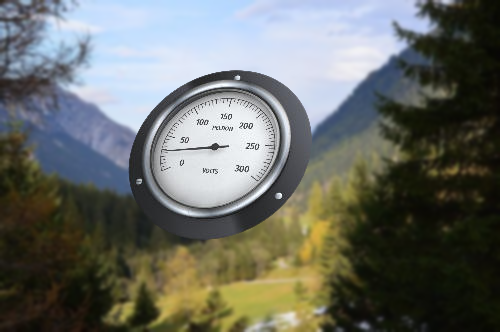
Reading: {"value": 25, "unit": "V"}
